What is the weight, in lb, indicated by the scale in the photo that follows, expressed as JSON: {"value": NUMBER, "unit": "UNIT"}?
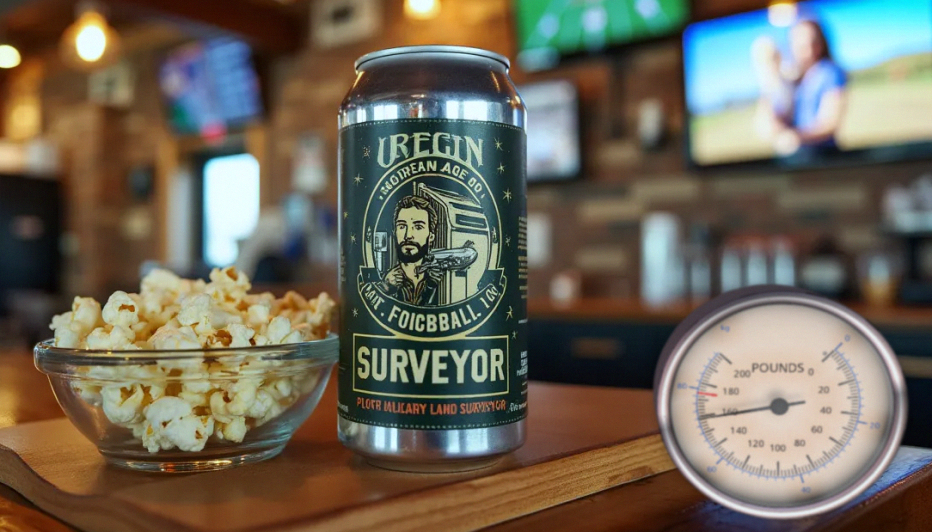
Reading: {"value": 160, "unit": "lb"}
